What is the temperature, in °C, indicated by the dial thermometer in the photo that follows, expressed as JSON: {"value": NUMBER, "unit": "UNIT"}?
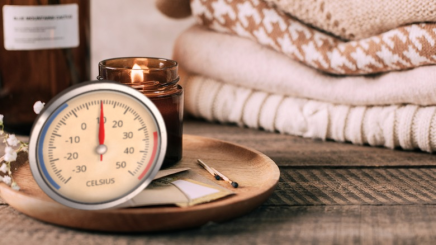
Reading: {"value": 10, "unit": "°C"}
